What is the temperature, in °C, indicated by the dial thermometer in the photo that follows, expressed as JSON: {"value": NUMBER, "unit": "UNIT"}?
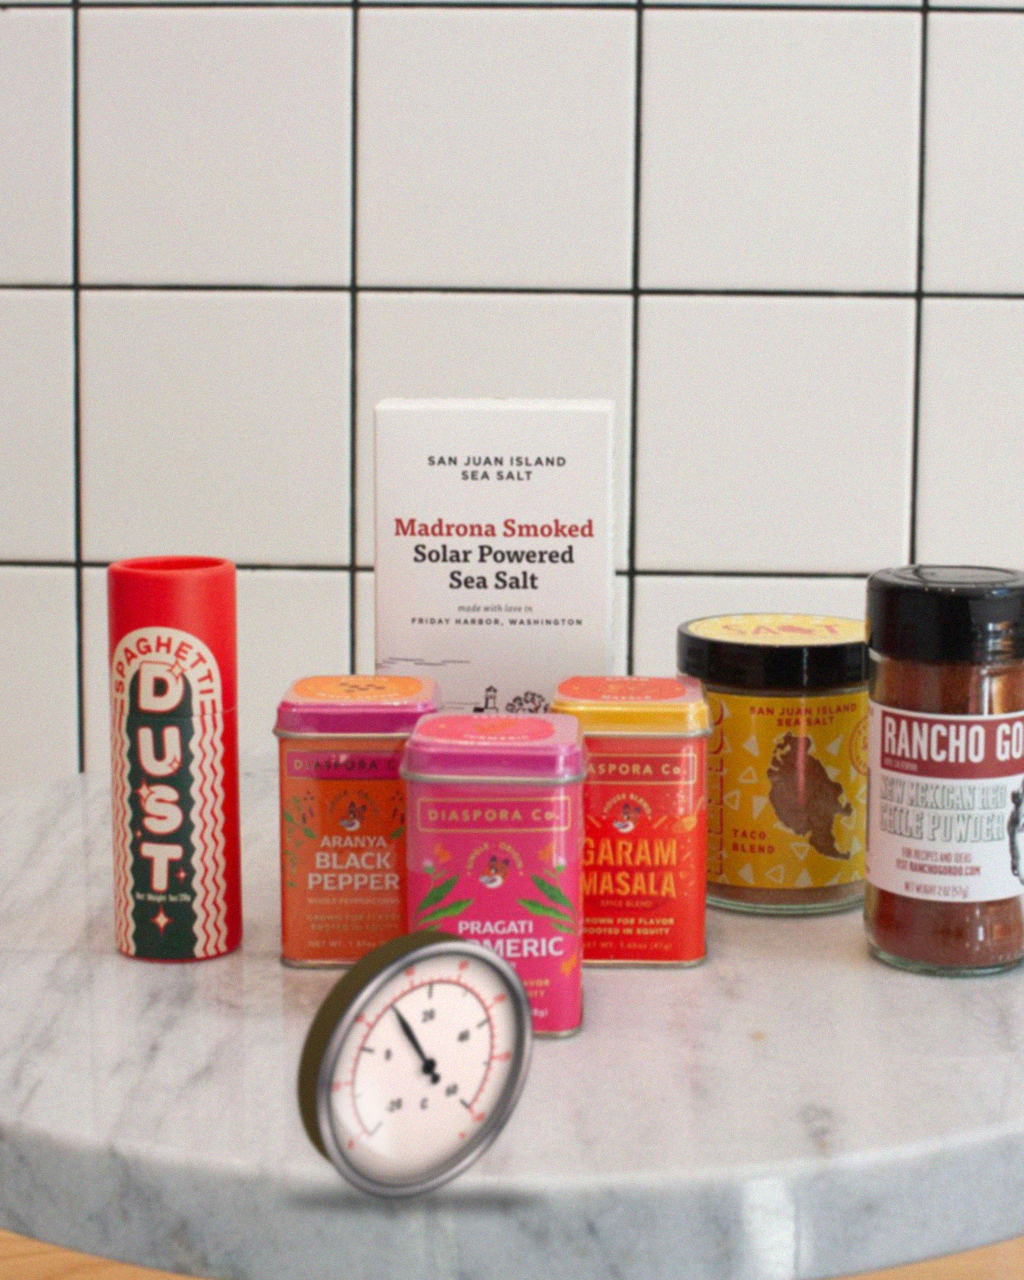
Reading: {"value": 10, "unit": "°C"}
